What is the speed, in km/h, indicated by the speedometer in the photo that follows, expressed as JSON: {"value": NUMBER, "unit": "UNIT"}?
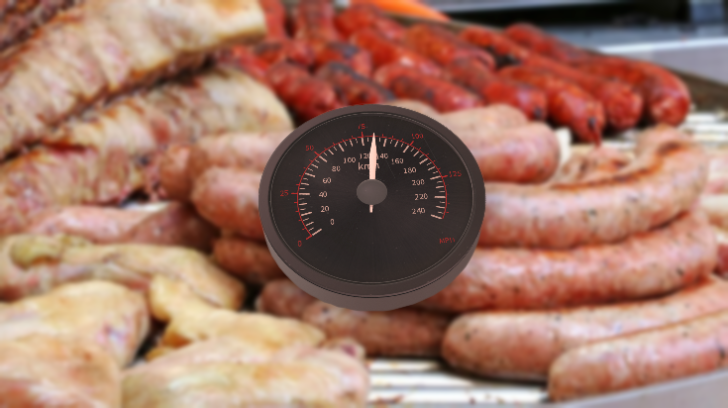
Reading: {"value": 130, "unit": "km/h"}
